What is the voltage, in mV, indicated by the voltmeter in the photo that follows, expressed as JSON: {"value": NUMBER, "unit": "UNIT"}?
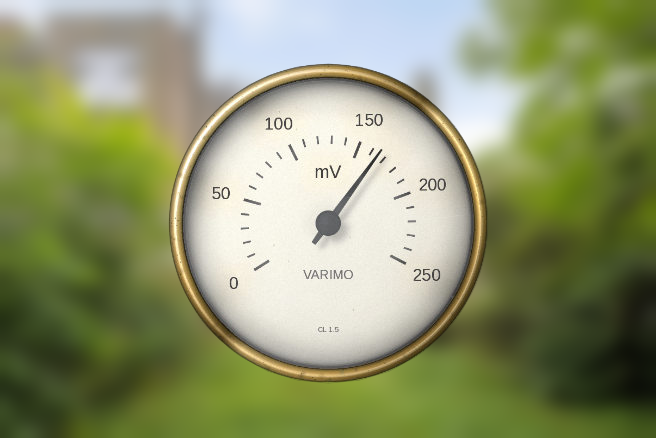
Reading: {"value": 165, "unit": "mV"}
